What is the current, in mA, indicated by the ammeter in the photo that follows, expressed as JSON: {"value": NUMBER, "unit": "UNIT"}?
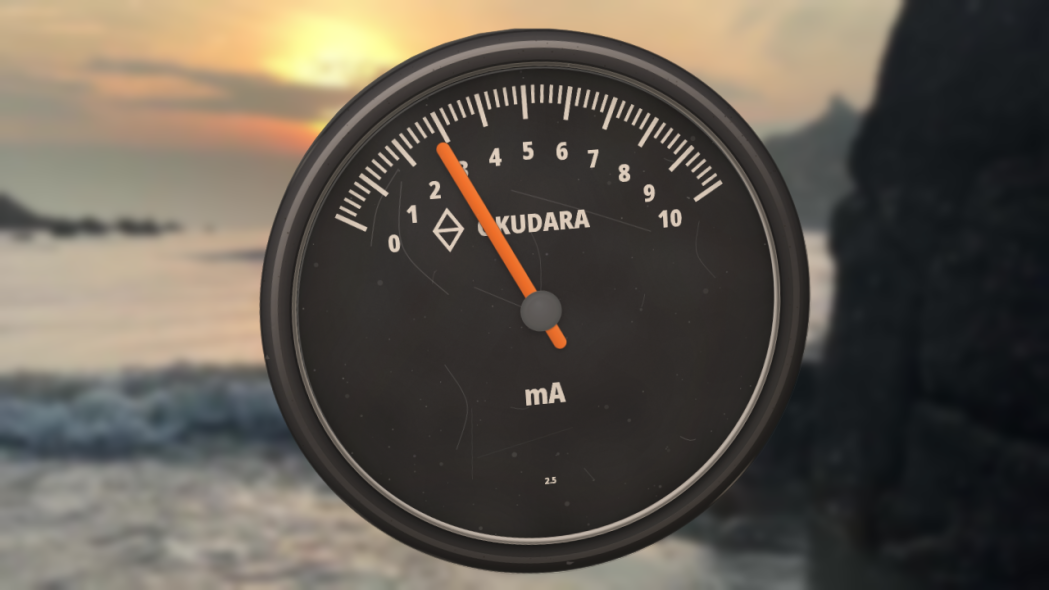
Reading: {"value": 2.8, "unit": "mA"}
